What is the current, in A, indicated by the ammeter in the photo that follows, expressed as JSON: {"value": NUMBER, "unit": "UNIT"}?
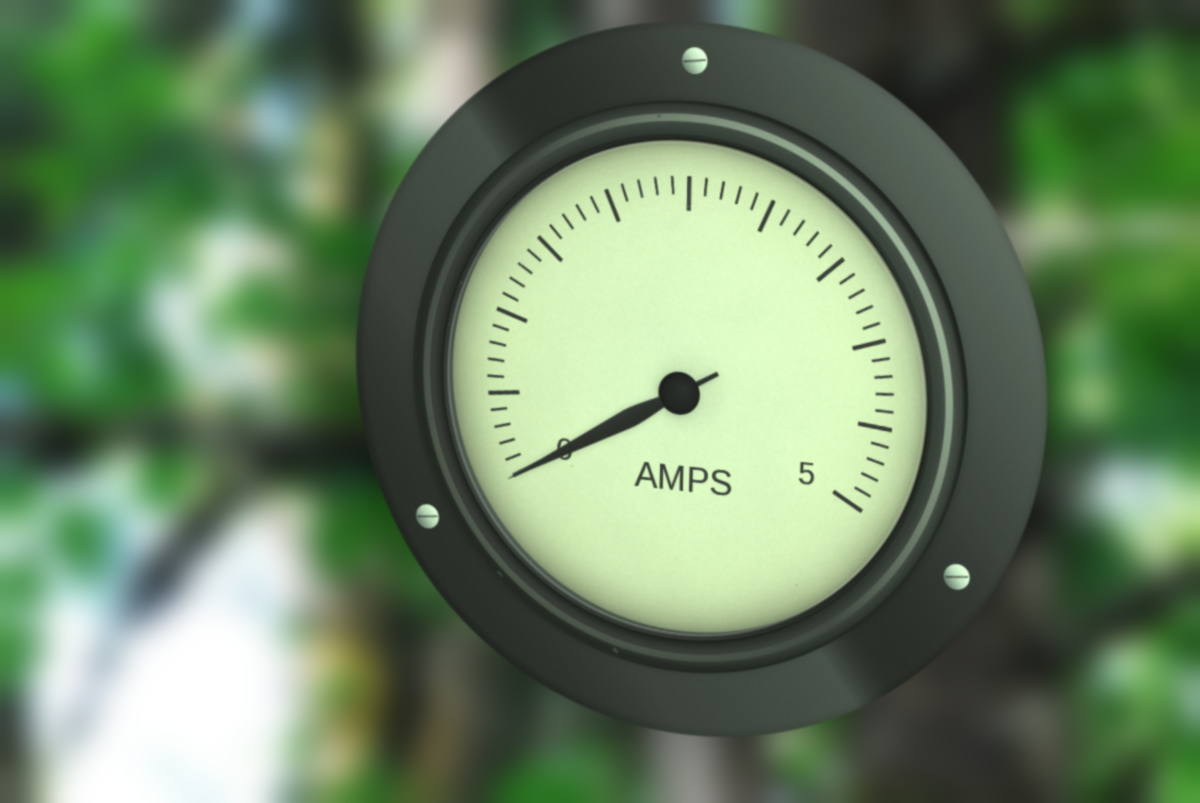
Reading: {"value": 0, "unit": "A"}
